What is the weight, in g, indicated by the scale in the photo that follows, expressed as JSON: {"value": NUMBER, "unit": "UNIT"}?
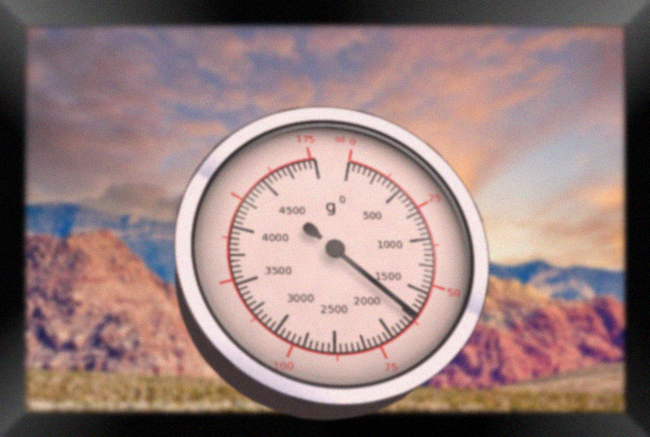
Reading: {"value": 1750, "unit": "g"}
